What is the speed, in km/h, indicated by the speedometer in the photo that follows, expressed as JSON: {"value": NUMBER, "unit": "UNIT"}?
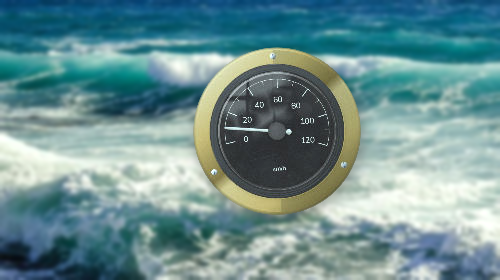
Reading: {"value": 10, "unit": "km/h"}
